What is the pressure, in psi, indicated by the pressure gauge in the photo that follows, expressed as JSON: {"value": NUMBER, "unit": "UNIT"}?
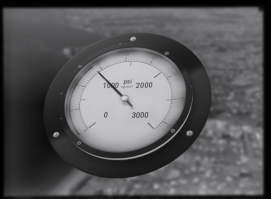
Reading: {"value": 1000, "unit": "psi"}
